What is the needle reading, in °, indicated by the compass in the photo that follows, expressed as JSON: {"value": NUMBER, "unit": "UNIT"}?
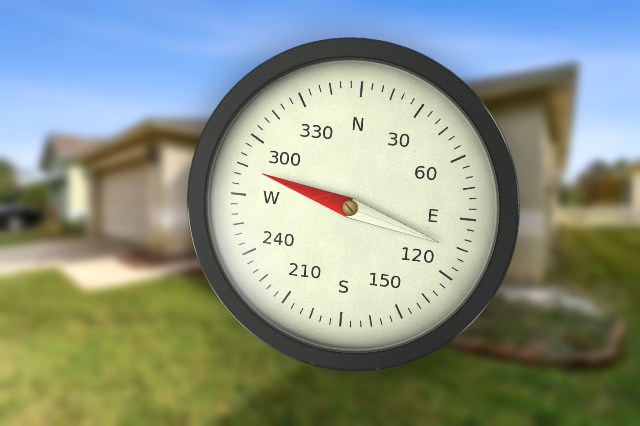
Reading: {"value": 285, "unit": "°"}
